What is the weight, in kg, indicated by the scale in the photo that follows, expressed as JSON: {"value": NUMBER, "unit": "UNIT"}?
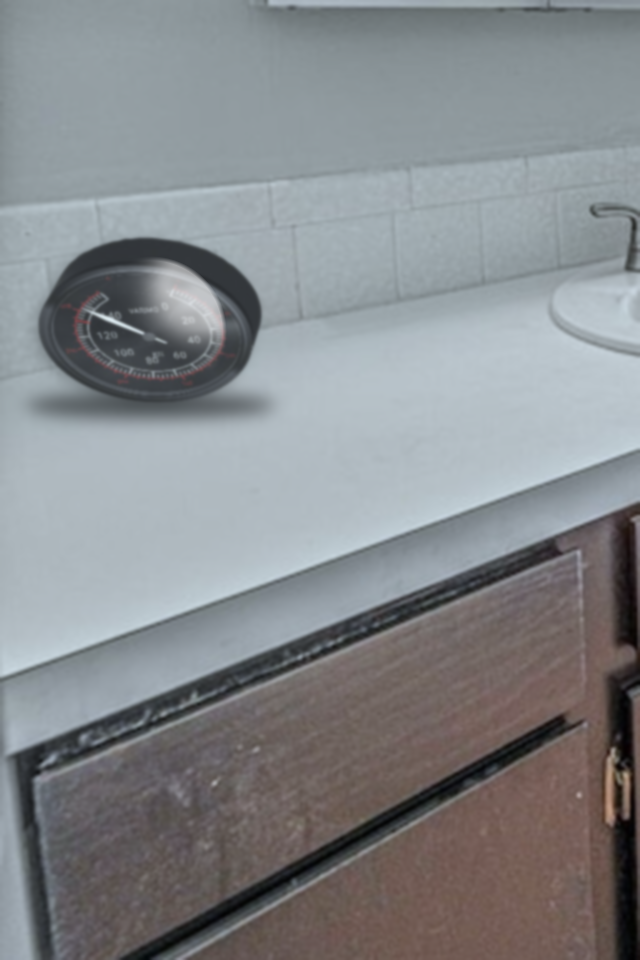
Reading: {"value": 140, "unit": "kg"}
